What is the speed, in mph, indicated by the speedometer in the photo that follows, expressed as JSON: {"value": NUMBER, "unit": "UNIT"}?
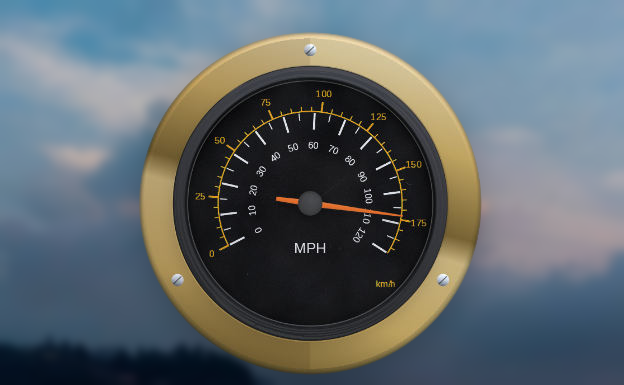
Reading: {"value": 107.5, "unit": "mph"}
